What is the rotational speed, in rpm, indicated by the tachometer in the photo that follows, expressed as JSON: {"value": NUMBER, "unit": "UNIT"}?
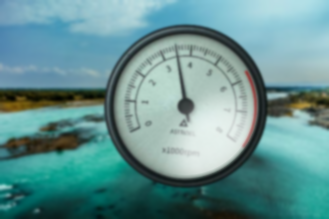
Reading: {"value": 3500, "unit": "rpm"}
